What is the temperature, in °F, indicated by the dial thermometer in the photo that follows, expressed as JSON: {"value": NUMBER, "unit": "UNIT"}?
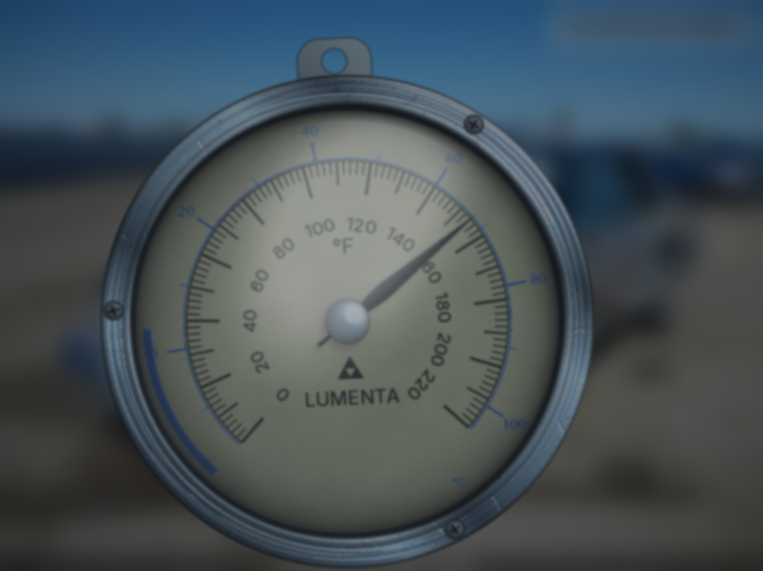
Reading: {"value": 154, "unit": "°F"}
